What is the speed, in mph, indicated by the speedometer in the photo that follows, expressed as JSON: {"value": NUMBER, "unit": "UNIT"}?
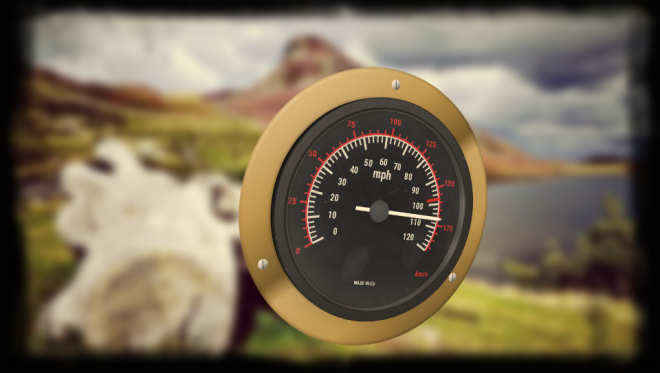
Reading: {"value": 106, "unit": "mph"}
